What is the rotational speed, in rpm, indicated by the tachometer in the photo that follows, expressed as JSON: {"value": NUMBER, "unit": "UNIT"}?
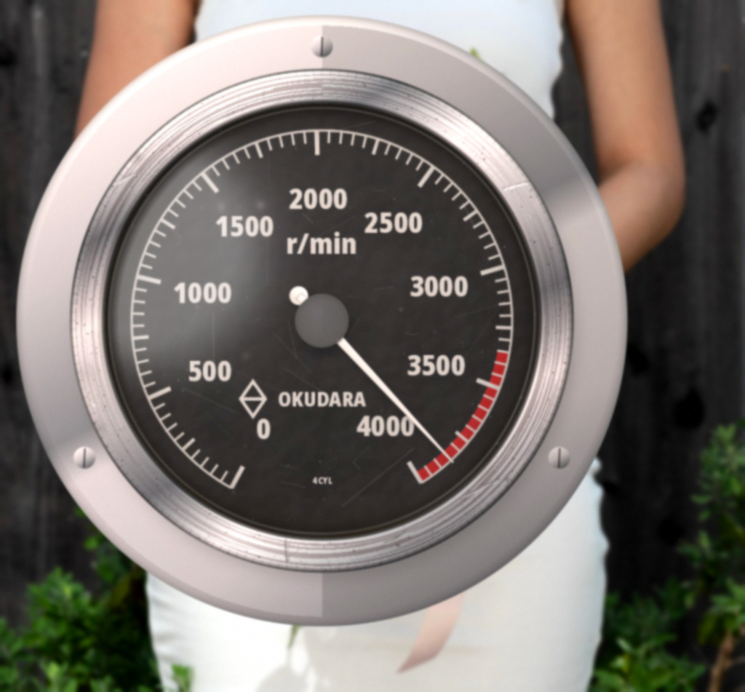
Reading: {"value": 3850, "unit": "rpm"}
